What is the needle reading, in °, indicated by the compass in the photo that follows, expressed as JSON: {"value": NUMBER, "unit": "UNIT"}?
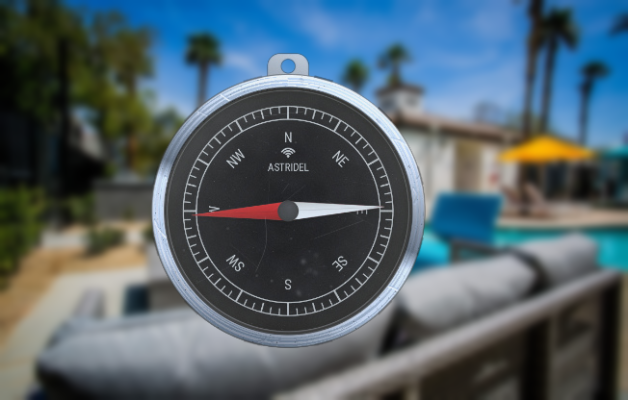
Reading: {"value": 267.5, "unit": "°"}
